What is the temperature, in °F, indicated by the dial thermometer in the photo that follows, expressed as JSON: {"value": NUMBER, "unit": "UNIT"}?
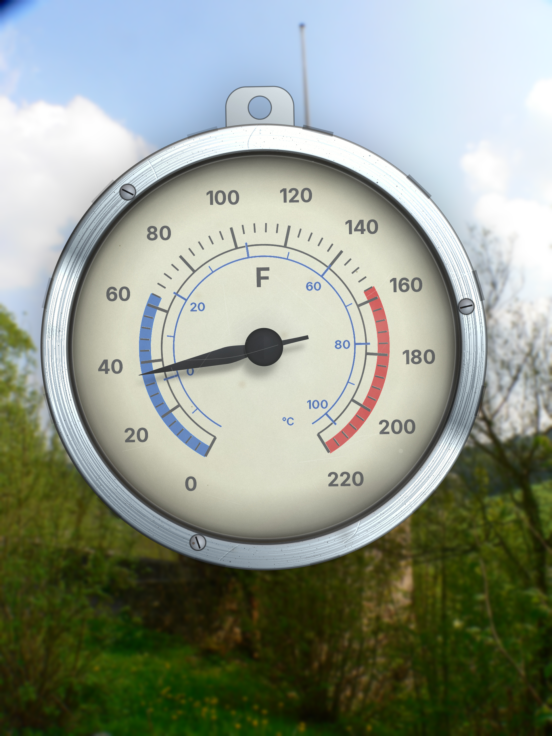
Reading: {"value": 36, "unit": "°F"}
